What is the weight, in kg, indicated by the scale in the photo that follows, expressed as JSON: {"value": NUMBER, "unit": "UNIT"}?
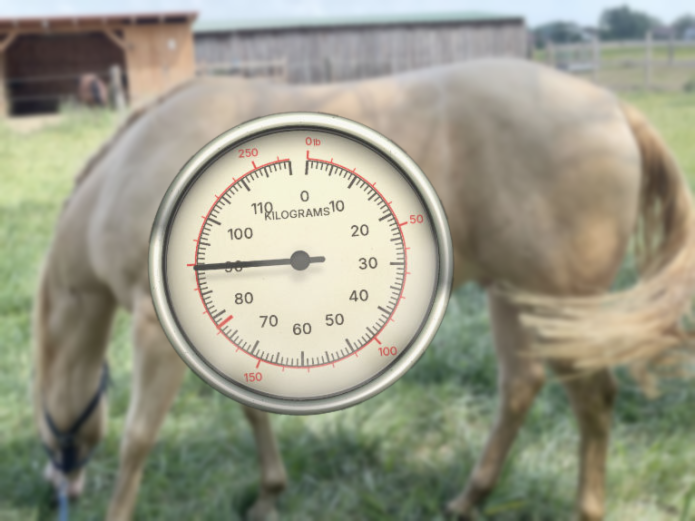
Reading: {"value": 90, "unit": "kg"}
